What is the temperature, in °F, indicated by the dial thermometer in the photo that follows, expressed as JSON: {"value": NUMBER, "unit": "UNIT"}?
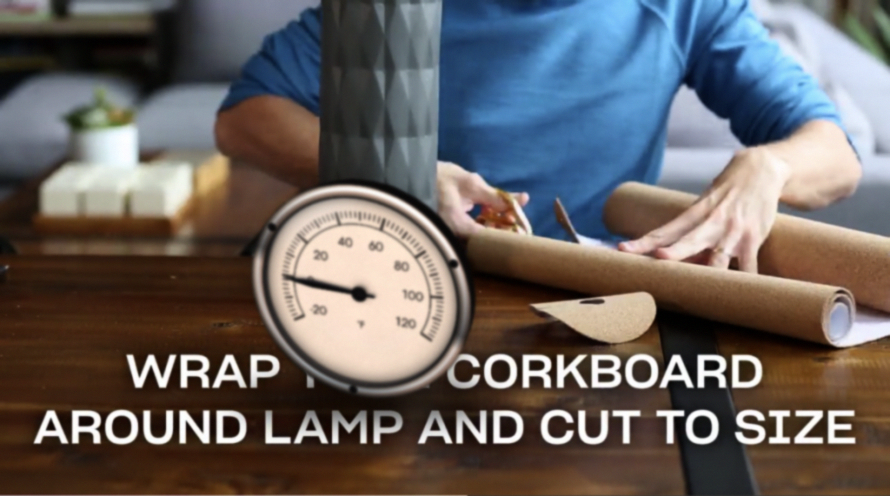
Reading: {"value": 0, "unit": "°F"}
